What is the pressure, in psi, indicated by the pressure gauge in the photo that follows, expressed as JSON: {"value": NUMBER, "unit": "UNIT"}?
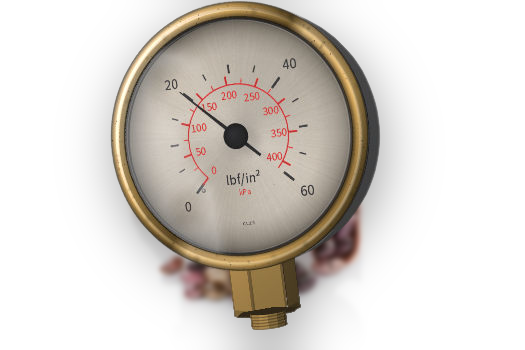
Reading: {"value": 20, "unit": "psi"}
